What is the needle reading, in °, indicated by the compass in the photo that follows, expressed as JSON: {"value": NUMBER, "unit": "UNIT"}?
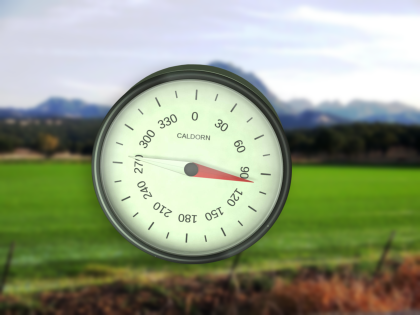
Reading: {"value": 97.5, "unit": "°"}
